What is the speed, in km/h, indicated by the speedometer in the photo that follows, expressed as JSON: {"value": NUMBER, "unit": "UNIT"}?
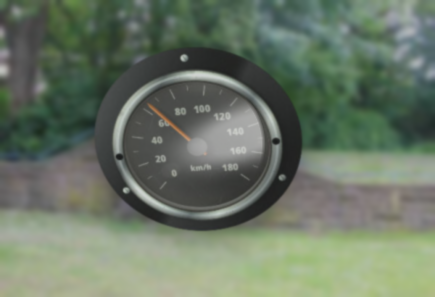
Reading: {"value": 65, "unit": "km/h"}
